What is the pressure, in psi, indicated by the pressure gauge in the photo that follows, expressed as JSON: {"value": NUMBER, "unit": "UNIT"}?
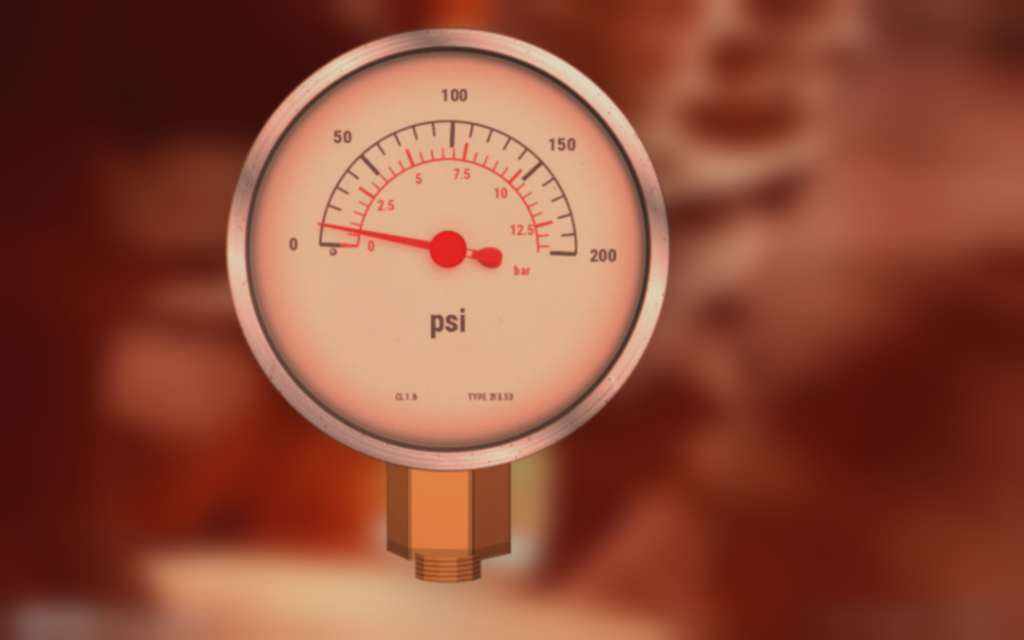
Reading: {"value": 10, "unit": "psi"}
